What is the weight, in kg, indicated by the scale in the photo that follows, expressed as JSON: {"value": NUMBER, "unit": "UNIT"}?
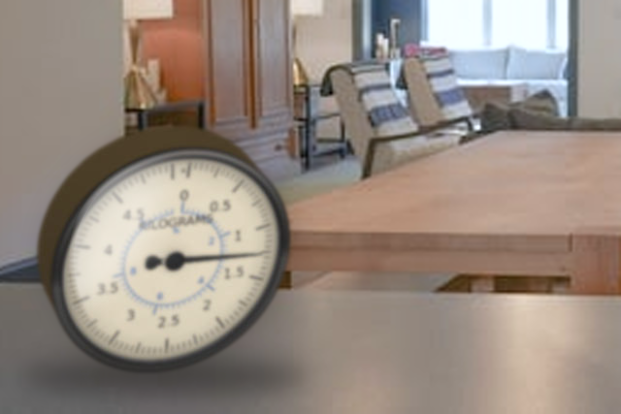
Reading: {"value": 1.25, "unit": "kg"}
